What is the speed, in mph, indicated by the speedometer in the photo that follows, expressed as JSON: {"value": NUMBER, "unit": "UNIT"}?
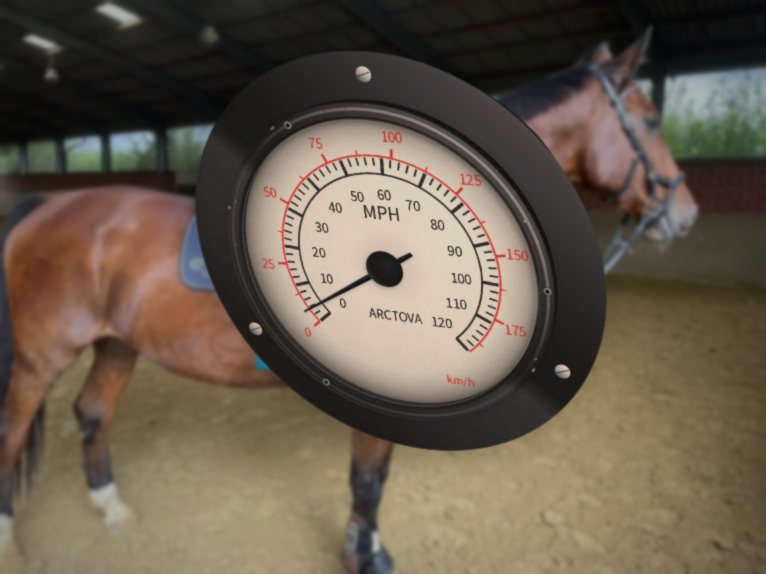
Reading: {"value": 4, "unit": "mph"}
